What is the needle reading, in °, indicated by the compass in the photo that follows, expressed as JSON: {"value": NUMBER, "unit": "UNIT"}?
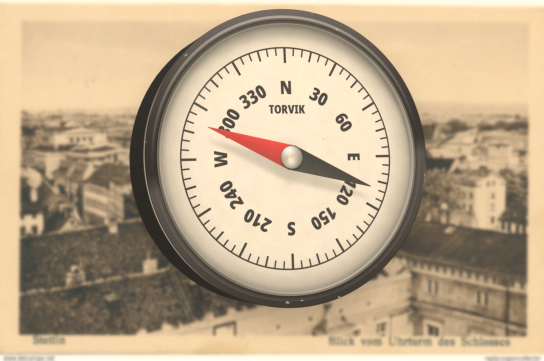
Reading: {"value": 290, "unit": "°"}
